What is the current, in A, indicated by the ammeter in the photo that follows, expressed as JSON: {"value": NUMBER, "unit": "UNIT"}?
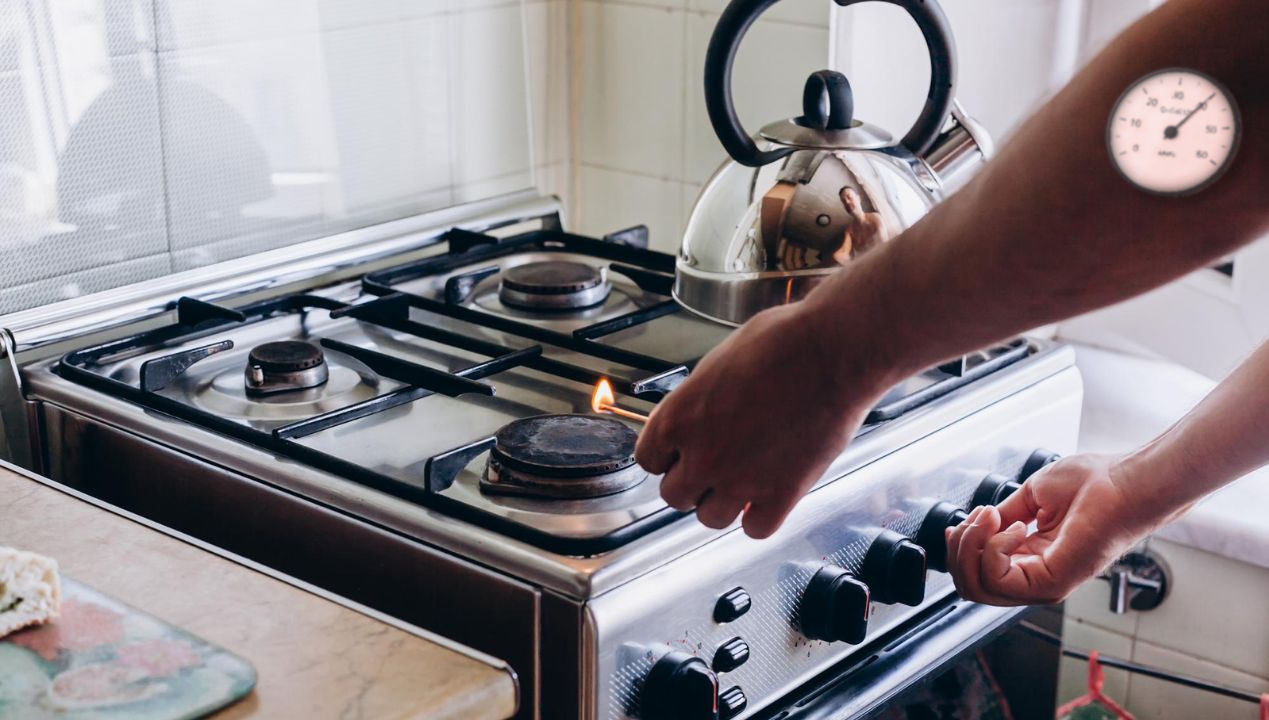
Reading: {"value": 40, "unit": "A"}
